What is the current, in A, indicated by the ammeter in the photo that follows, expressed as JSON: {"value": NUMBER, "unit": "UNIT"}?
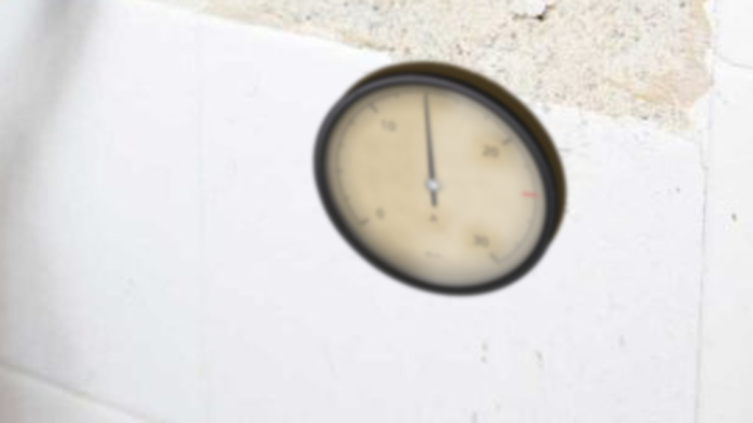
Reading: {"value": 14, "unit": "A"}
